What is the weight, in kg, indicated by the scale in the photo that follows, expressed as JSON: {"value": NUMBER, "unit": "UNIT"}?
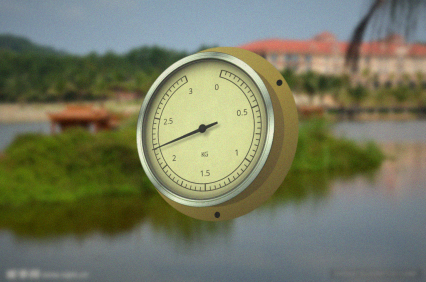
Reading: {"value": 2.2, "unit": "kg"}
